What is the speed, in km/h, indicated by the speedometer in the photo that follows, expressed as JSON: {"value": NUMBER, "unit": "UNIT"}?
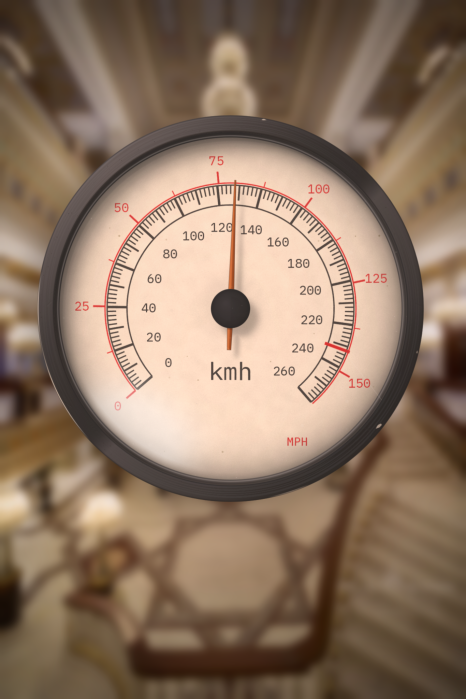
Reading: {"value": 128, "unit": "km/h"}
